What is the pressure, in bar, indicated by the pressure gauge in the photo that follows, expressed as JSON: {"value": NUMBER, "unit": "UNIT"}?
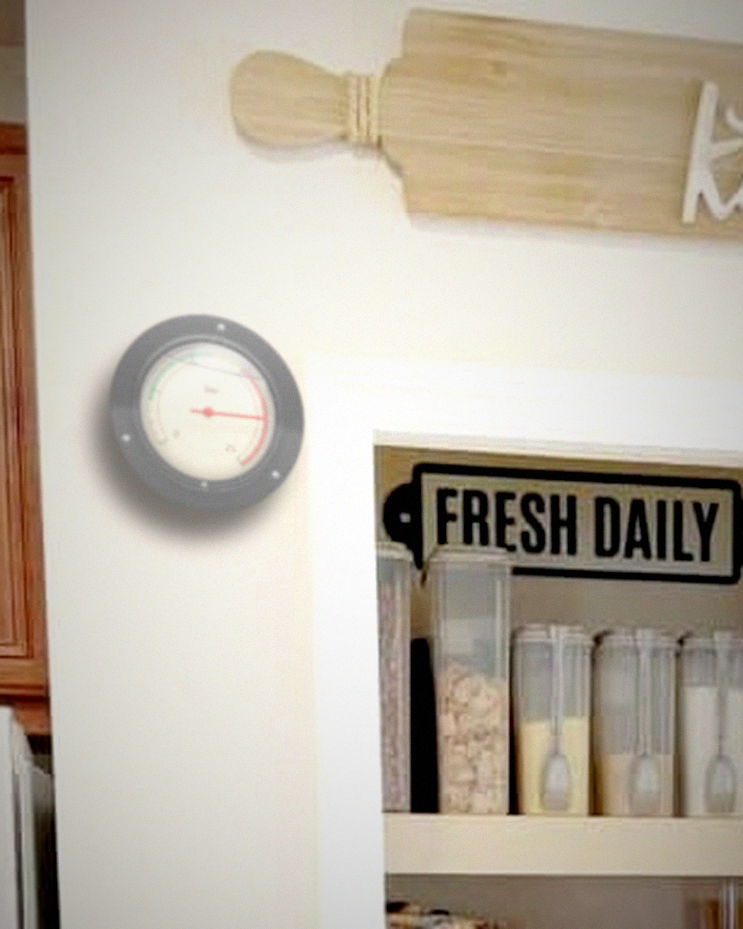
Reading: {"value": 20, "unit": "bar"}
